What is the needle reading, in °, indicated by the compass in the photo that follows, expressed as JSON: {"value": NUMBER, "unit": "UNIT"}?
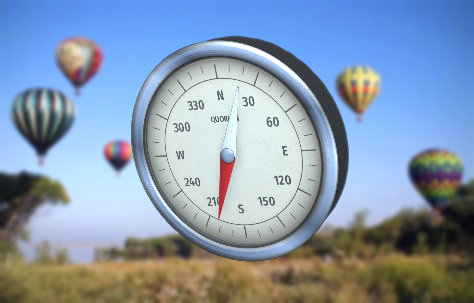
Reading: {"value": 200, "unit": "°"}
